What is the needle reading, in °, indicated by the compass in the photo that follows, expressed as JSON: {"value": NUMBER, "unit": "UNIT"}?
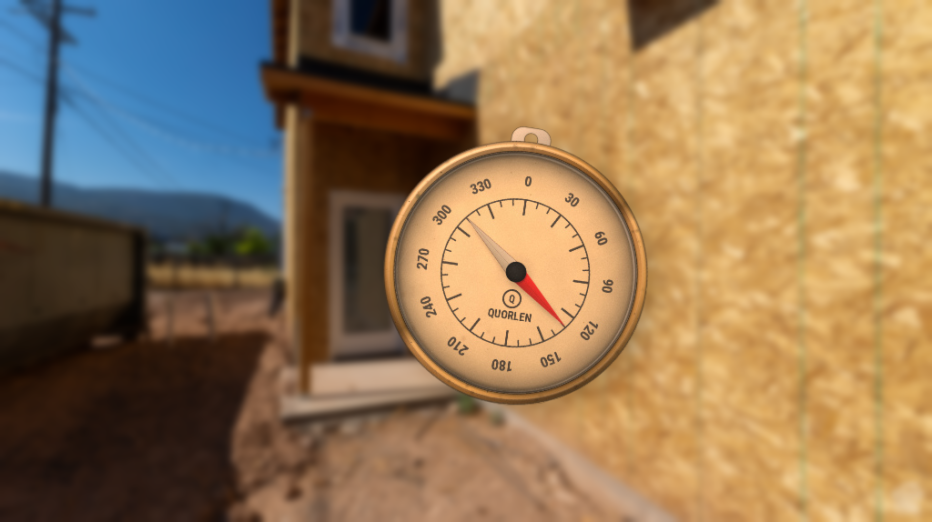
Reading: {"value": 130, "unit": "°"}
